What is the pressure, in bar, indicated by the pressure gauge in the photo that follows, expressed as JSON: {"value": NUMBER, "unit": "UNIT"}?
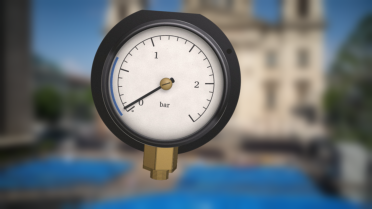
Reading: {"value": 0.05, "unit": "bar"}
